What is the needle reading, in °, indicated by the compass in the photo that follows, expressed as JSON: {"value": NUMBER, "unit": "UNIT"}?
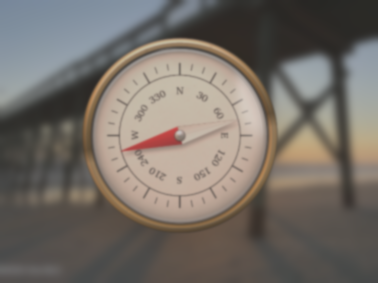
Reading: {"value": 255, "unit": "°"}
